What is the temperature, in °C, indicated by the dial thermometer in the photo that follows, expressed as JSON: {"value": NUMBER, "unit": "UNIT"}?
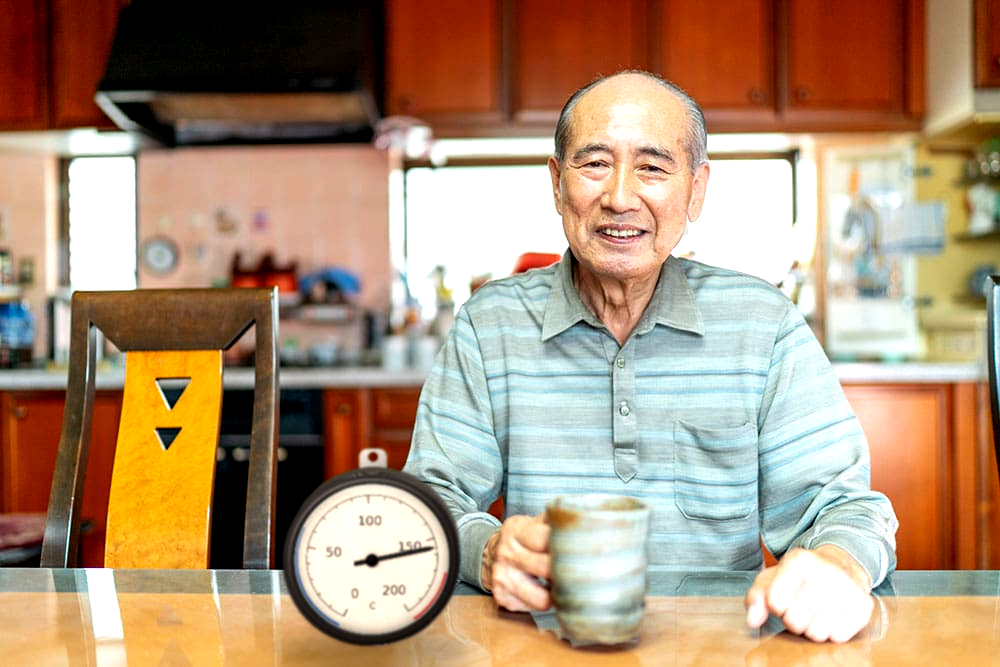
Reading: {"value": 155, "unit": "°C"}
